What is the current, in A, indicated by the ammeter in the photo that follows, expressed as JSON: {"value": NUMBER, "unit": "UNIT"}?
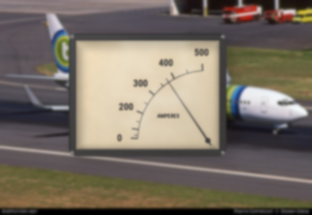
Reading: {"value": 375, "unit": "A"}
